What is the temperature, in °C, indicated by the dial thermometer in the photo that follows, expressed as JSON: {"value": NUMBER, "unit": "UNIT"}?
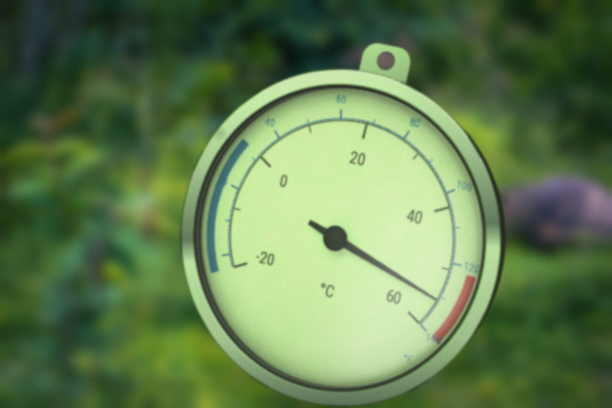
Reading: {"value": 55, "unit": "°C"}
